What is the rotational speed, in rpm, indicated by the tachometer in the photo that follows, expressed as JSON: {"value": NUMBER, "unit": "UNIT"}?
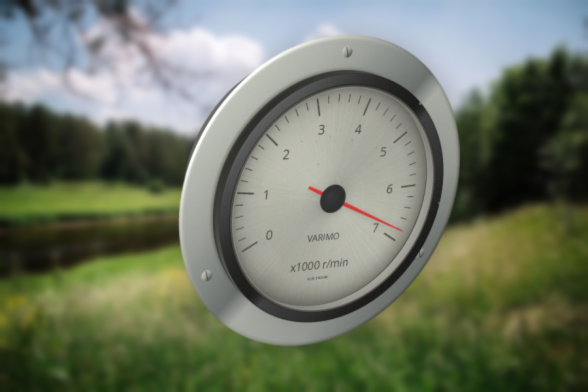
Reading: {"value": 6800, "unit": "rpm"}
